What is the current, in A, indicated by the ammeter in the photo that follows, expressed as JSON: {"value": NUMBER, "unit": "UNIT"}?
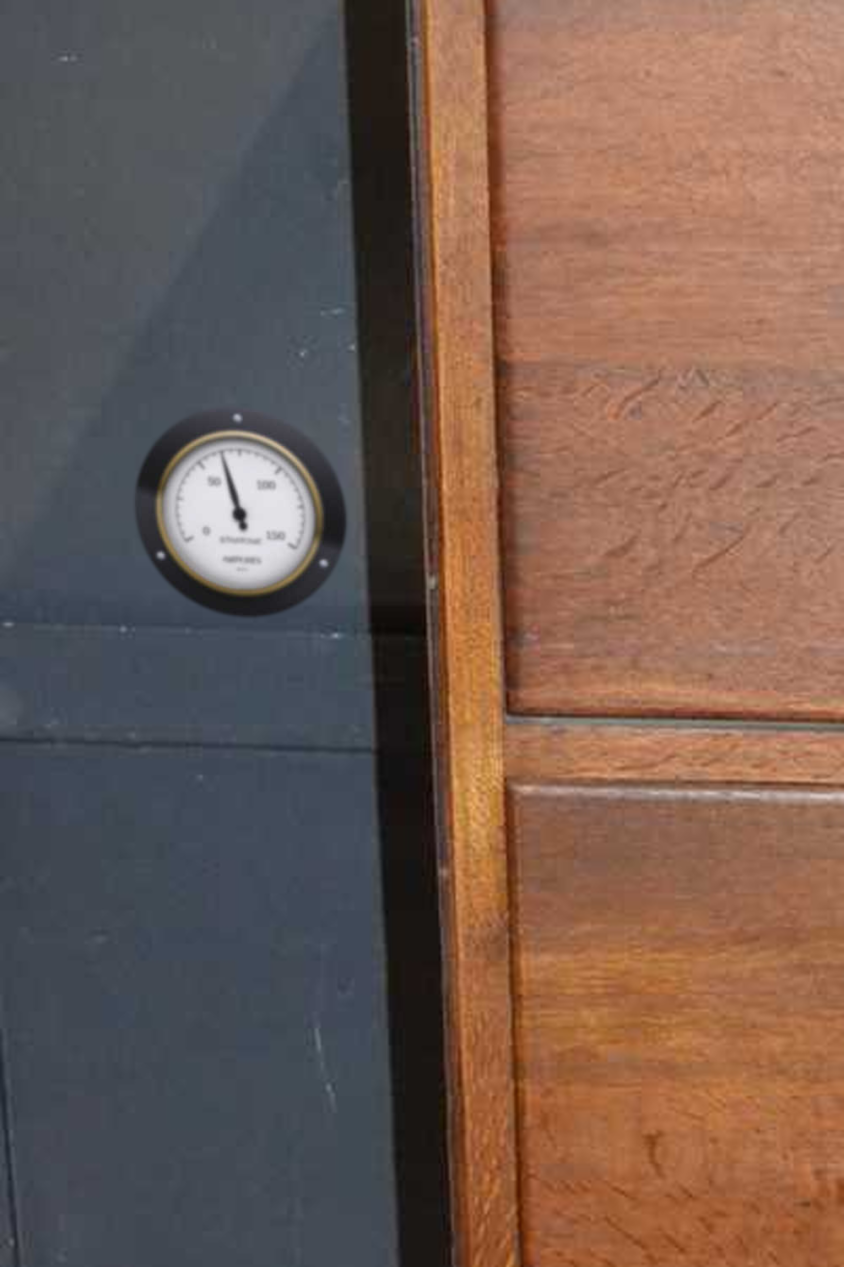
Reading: {"value": 65, "unit": "A"}
